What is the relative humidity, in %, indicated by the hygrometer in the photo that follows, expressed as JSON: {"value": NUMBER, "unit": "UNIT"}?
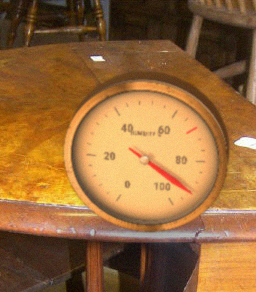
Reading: {"value": 92, "unit": "%"}
